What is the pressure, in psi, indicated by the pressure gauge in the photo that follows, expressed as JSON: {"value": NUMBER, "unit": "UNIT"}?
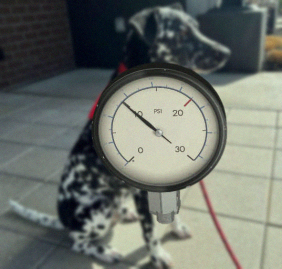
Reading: {"value": 10, "unit": "psi"}
